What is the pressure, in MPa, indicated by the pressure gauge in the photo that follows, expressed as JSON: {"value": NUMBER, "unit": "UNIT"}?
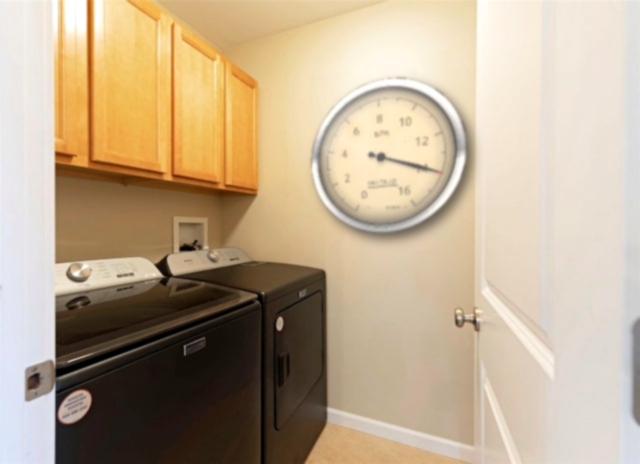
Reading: {"value": 14, "unit": "MPa"}
